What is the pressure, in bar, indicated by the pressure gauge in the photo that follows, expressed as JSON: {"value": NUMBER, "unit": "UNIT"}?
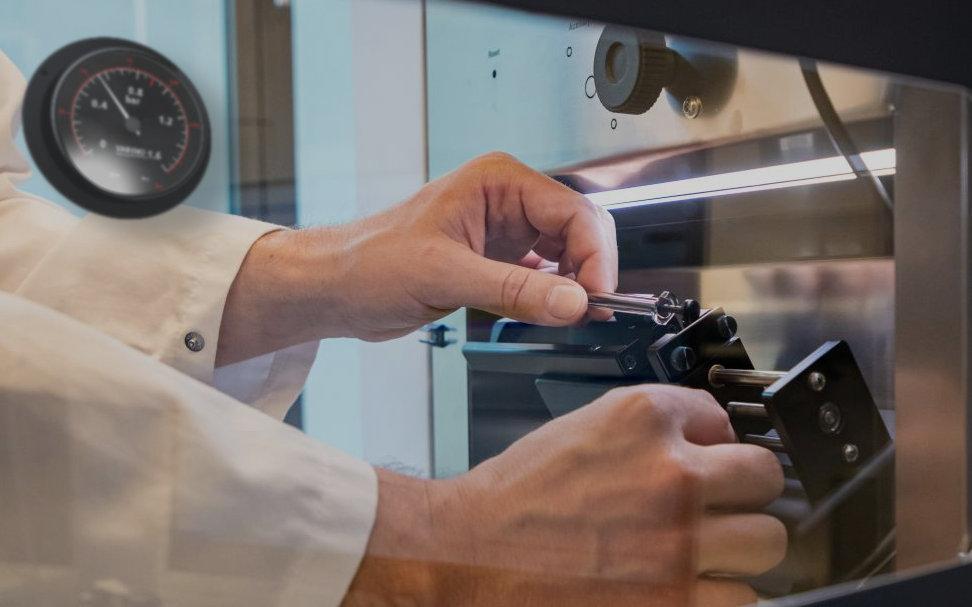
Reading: {"value": 0.55, "unit": "bar"}
